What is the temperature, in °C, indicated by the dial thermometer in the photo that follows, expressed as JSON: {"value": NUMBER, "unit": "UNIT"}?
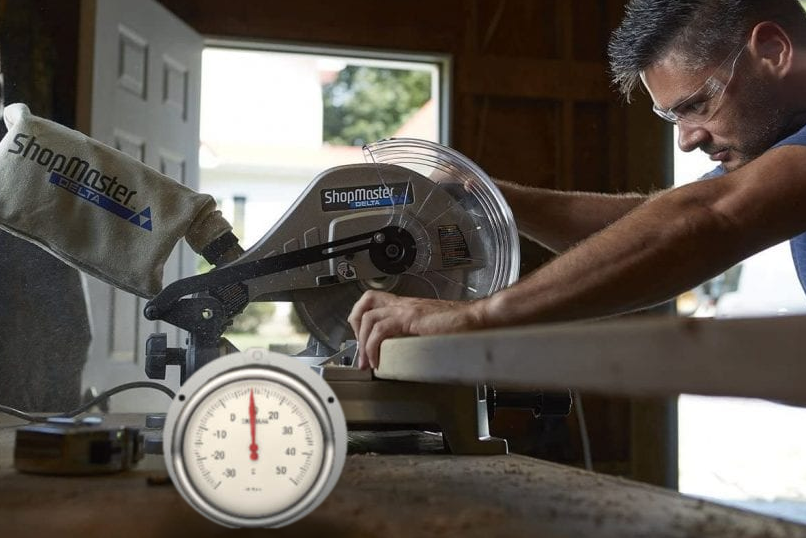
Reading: {"value": 10, "unit": "°C"}
